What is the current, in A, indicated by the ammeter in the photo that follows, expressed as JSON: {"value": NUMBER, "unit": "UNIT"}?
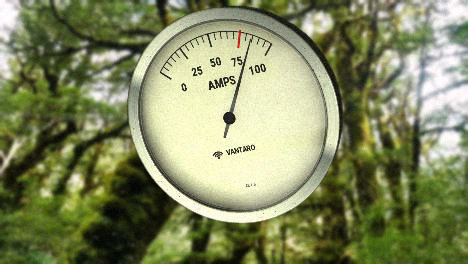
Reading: {"value": 85, "unit": "A"}
